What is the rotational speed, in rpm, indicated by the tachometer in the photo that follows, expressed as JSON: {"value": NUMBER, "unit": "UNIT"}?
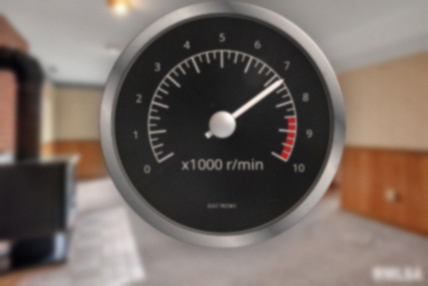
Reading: {"value": 7250, "unit": "rpm"}
